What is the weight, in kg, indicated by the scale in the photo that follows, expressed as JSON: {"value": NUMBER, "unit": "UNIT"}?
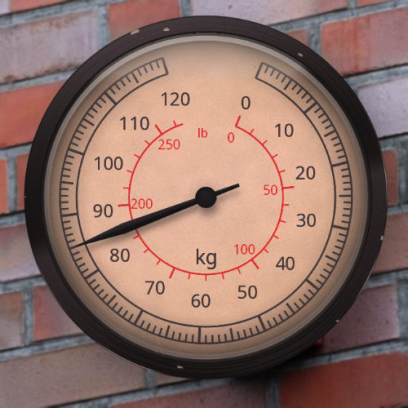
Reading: {"value": 85, "unit": "kg"}
